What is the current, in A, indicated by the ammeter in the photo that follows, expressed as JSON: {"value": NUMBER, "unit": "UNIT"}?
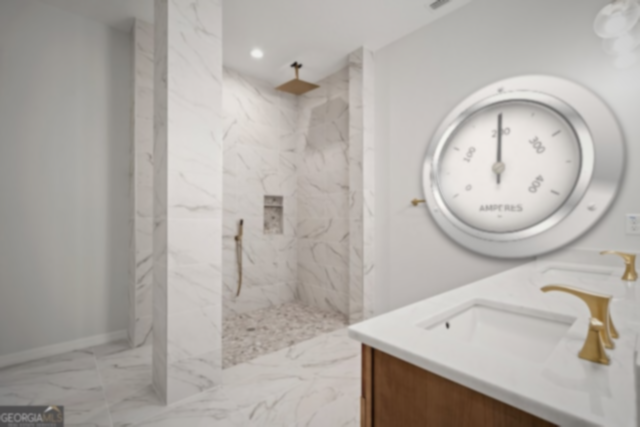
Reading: {"value": 200, "unit": "A"}
